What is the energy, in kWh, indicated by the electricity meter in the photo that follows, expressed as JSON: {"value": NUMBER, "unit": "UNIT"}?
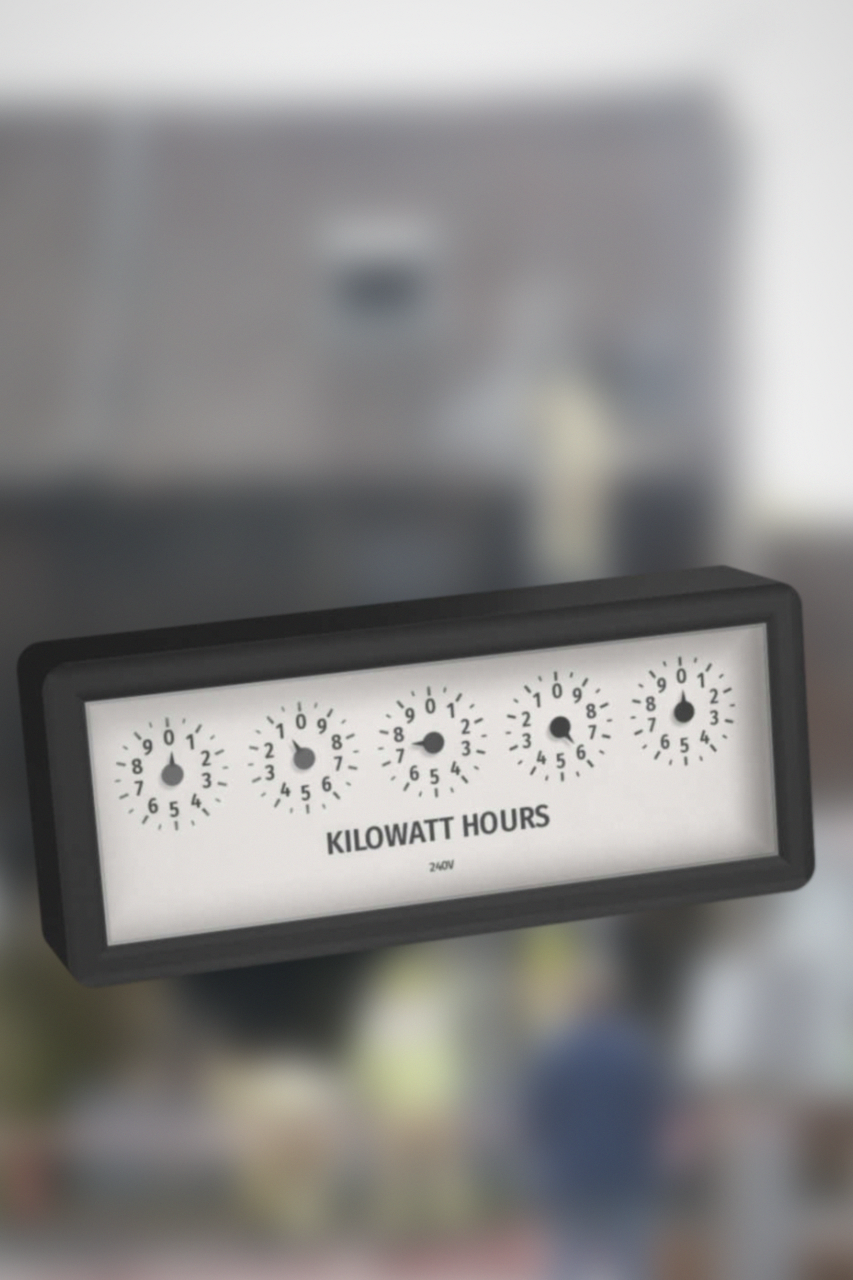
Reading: {"value": 760, "unit": "kWh"}
